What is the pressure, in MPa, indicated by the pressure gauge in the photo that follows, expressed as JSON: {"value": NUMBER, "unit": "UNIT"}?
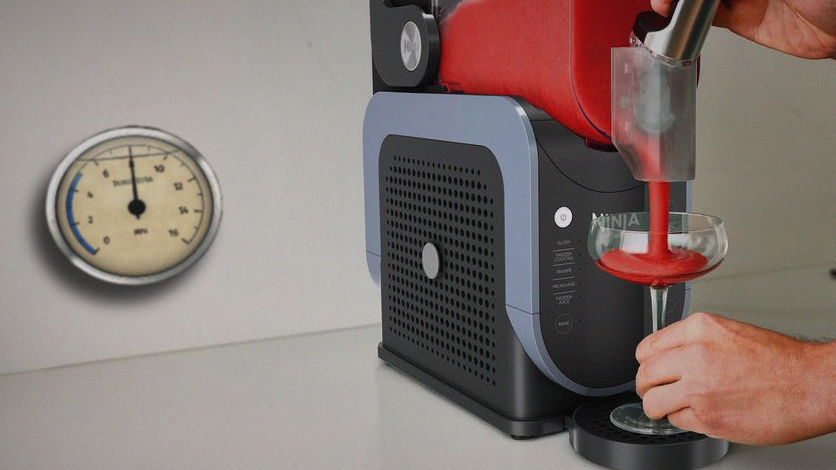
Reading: {"value": 8, "unit": "MPa"}
